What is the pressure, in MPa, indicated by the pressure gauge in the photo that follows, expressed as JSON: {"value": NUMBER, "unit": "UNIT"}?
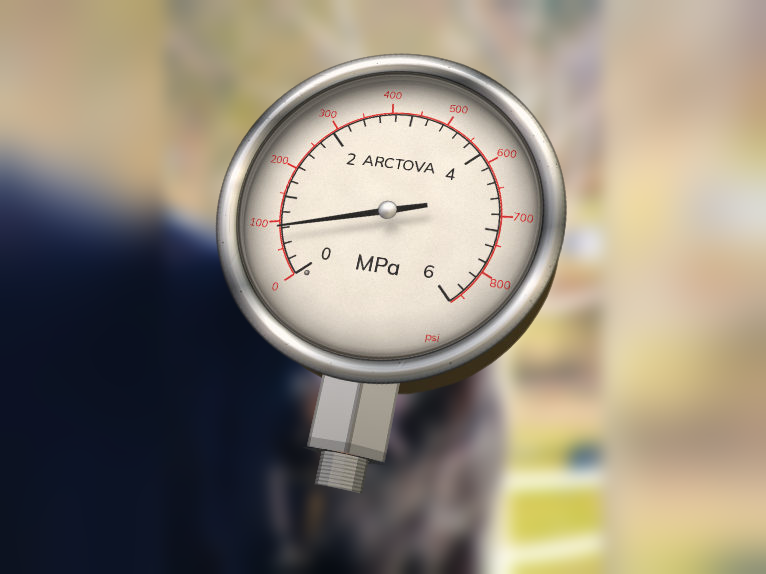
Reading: {"value": 0.6, "unit": "MPa"}
